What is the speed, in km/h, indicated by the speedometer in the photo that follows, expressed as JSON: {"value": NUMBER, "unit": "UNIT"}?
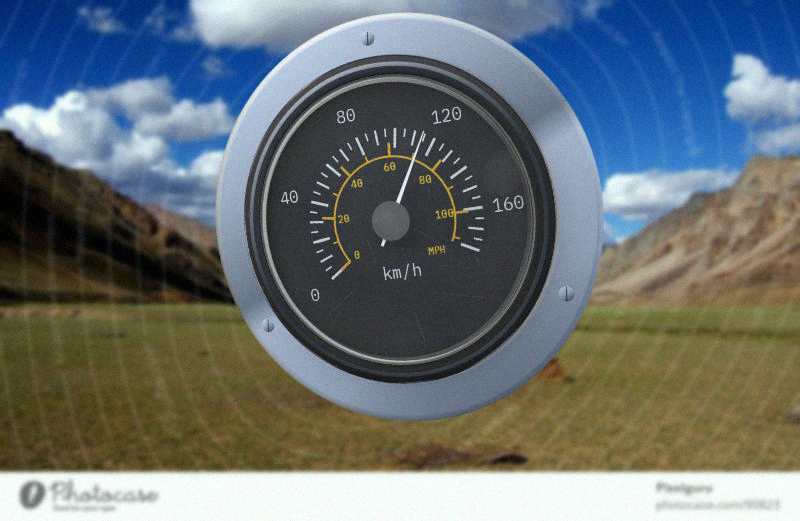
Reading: {"value": 115, "unit": "km/h"}
